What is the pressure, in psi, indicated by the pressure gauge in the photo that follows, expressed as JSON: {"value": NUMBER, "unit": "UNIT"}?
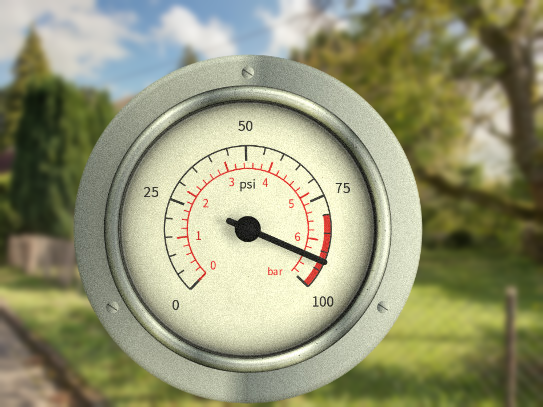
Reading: {"value": 92.5, "unit": "psi"}
